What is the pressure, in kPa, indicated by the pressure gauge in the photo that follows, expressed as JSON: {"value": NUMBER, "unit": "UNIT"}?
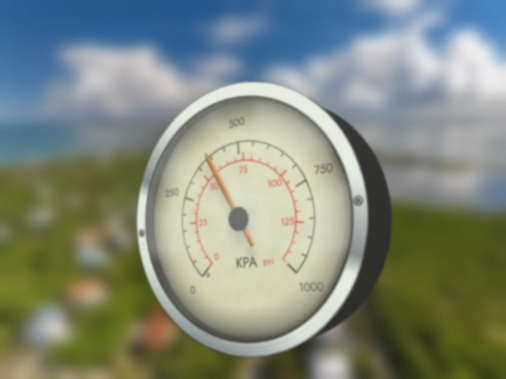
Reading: {"value": 400, "unit": "kPa"}
